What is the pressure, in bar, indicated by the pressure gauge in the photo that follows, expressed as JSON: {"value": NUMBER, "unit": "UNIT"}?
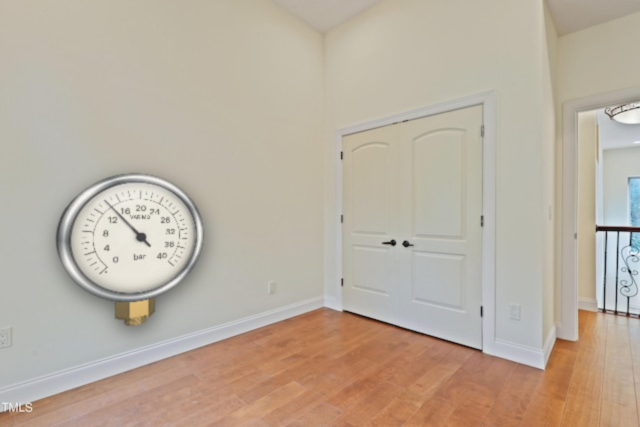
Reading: {"value": 14, "unit": "bar"}
